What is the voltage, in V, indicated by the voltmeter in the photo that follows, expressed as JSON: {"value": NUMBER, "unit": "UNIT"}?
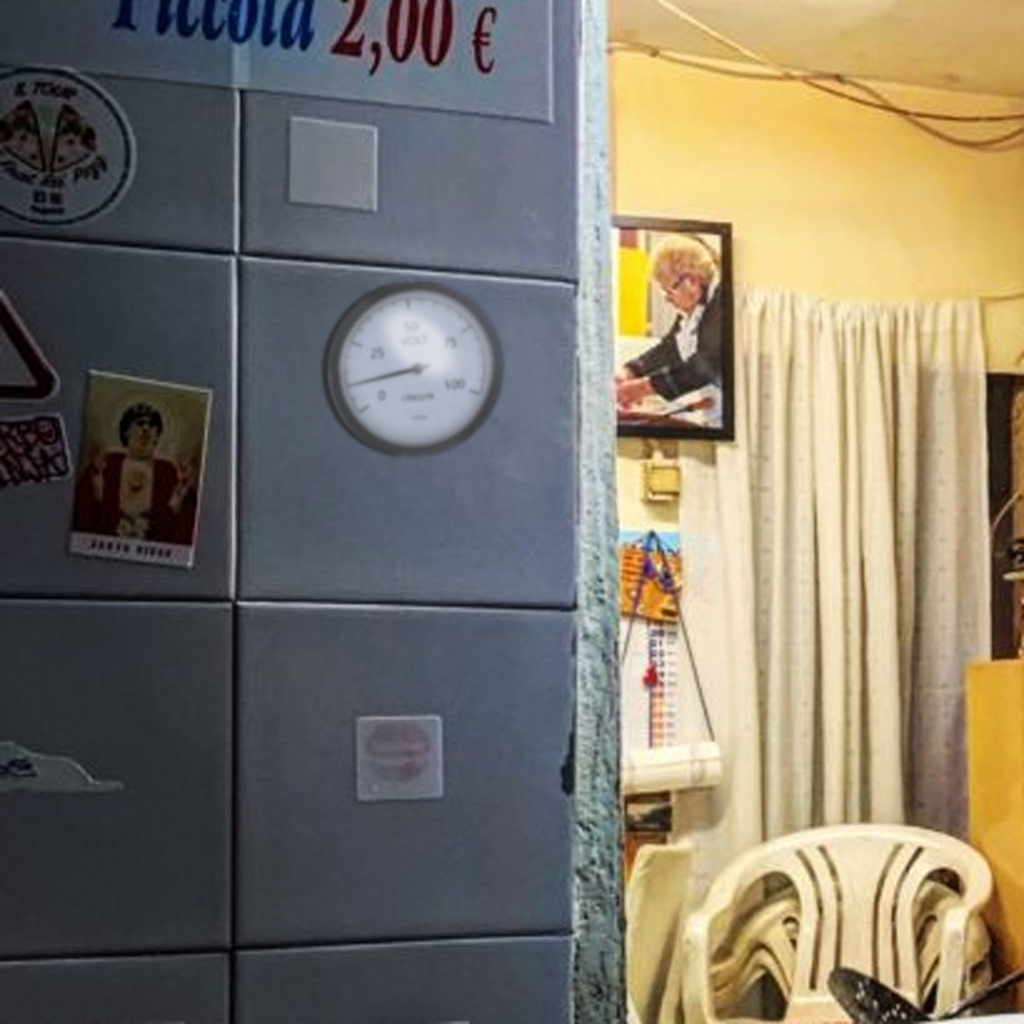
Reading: {"value": 10, "unit": "V"}
